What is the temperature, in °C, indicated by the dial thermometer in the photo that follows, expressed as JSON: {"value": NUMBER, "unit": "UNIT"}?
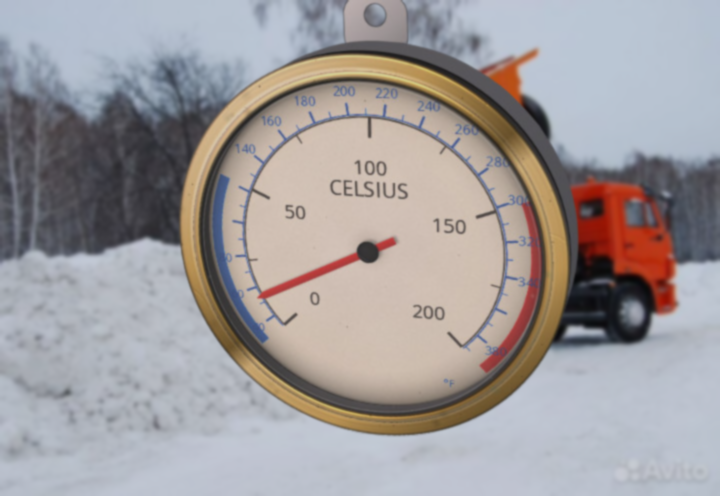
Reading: {"value": 12.5, "unit": "°C"}
